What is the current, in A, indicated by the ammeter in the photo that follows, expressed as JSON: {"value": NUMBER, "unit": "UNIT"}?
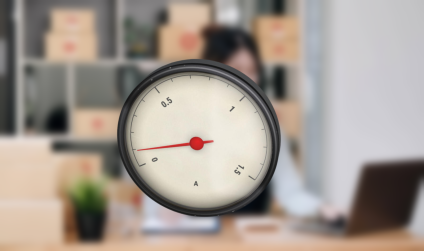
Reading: {"value": 0.1, "unit": "A"}
